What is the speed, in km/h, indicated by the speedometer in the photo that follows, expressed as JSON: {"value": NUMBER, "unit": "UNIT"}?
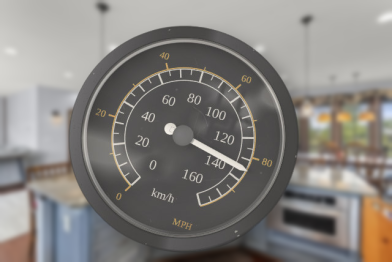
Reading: {"value": 135, "unit": "km/h"}
